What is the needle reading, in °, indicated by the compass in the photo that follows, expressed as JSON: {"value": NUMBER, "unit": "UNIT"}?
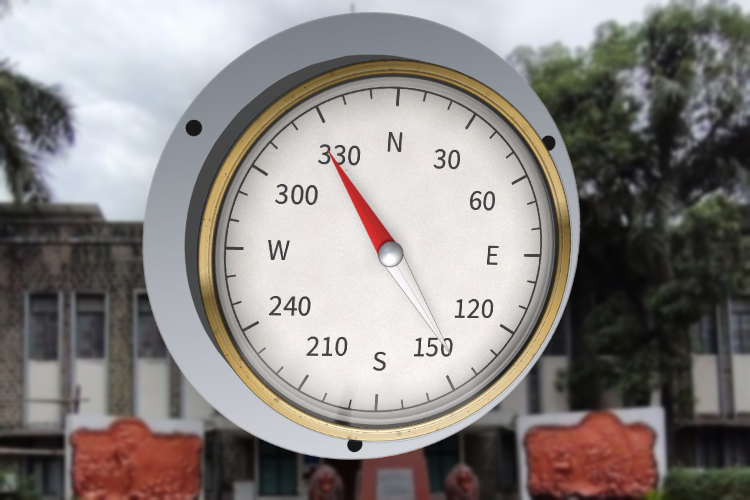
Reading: {"value": 325, "unit": "°"}
